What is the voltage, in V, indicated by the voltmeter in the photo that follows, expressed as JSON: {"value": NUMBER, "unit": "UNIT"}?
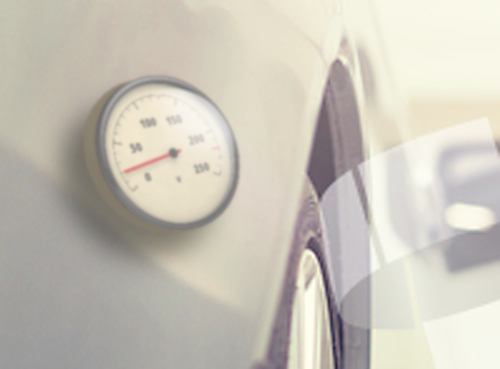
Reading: {"value": 20, "unit": "V"}
